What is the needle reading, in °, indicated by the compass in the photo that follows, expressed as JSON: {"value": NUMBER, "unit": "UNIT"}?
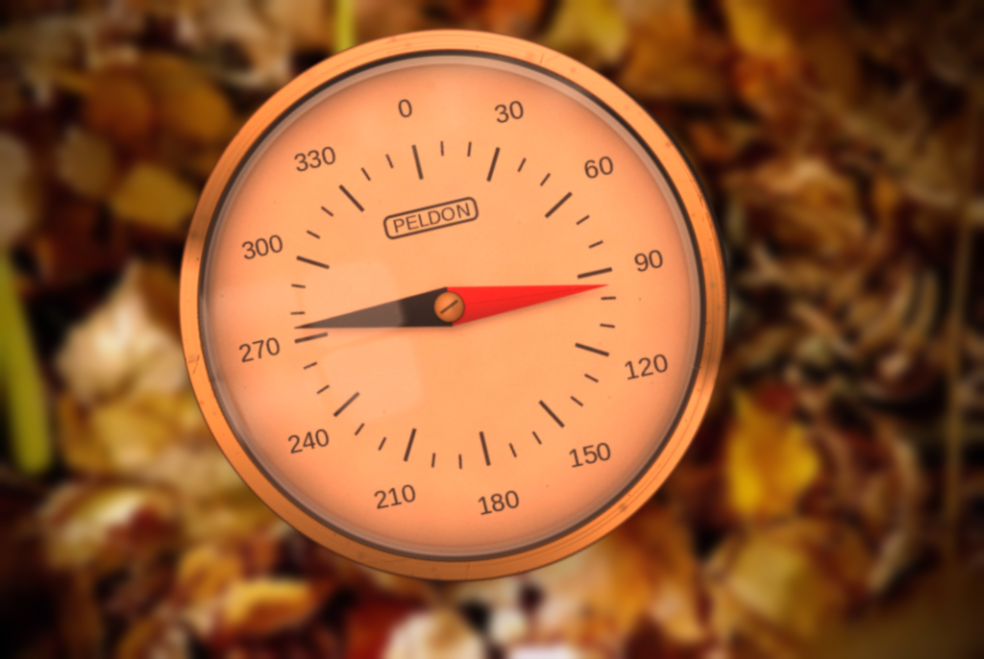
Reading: {"value": 95, "unit": "°"}
